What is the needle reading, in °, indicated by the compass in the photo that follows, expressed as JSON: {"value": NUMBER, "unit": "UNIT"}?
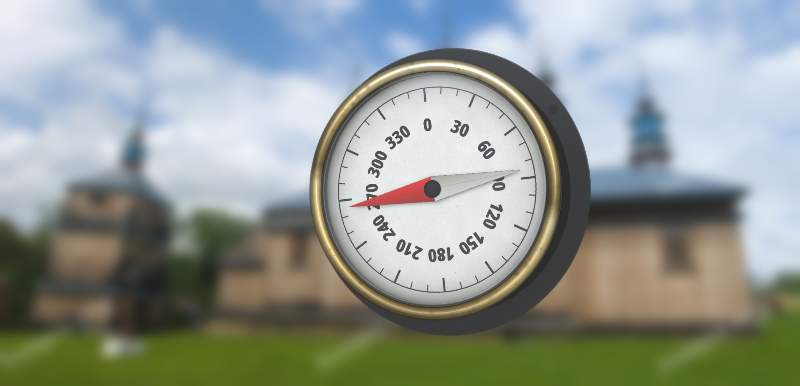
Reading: {"value": 265, "unit": "°"}
